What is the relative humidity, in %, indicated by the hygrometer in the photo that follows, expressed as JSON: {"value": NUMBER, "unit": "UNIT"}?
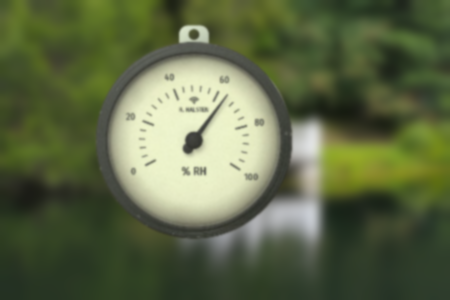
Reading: {"value": 64, "unit": "%"}
